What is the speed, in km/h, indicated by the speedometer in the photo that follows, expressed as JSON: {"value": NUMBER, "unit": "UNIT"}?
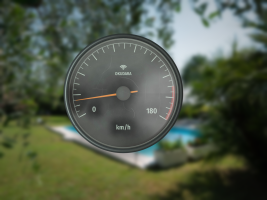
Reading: {"value": 15, "unit": "km/h"}
